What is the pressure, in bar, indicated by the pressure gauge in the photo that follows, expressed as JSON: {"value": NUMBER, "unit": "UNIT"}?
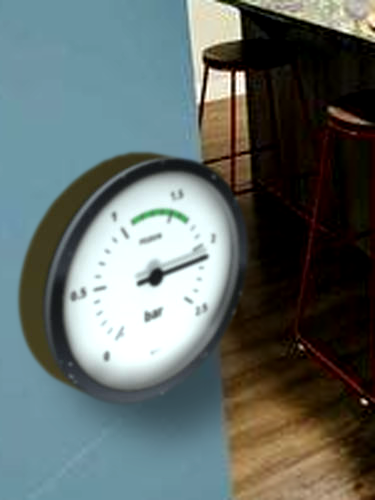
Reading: {"value": 2.1, "unit": "bar"}
